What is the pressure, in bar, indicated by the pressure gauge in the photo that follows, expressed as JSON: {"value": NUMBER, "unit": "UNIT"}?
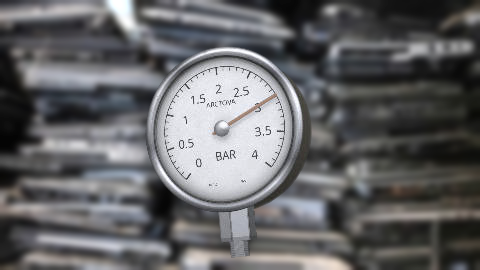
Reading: {"value": 3, "unit": "bar"}
